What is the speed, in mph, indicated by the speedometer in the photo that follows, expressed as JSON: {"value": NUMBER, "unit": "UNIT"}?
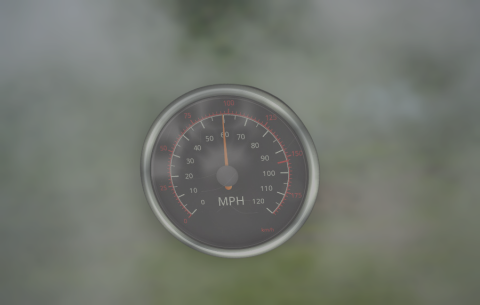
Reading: {"value": 60, "unit": "mph"}
